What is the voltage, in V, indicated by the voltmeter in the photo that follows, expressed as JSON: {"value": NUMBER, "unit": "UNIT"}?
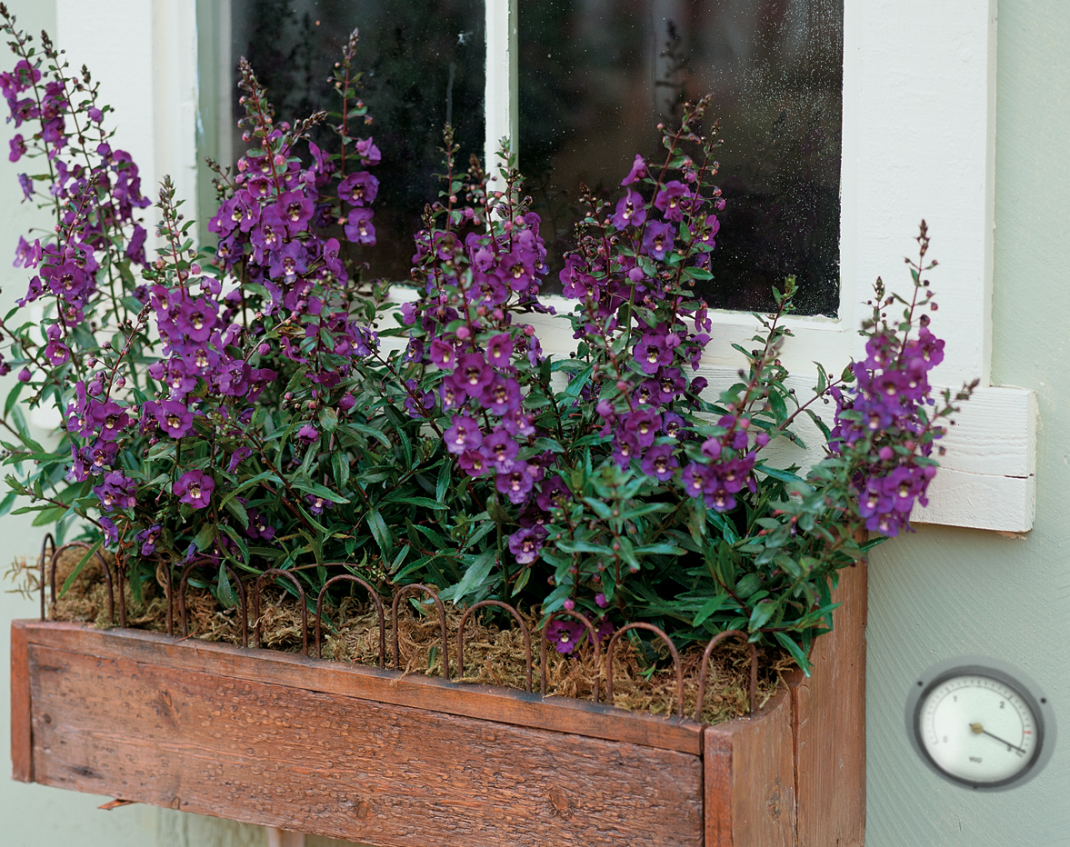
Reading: {"value": 2.9, "unit": "V"}
